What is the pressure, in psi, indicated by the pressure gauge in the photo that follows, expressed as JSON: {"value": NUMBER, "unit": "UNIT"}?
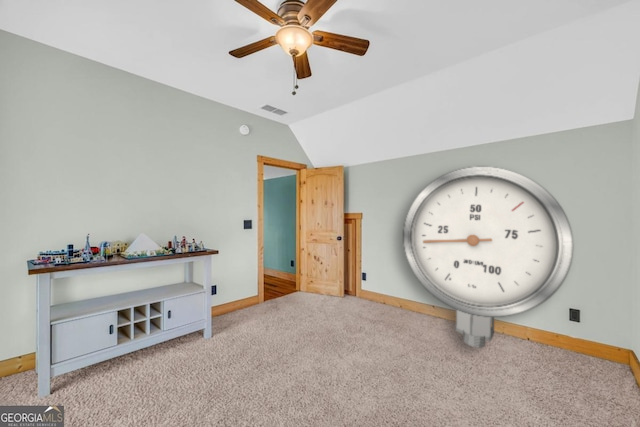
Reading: {"value": 17.5, "unit": "psi"}
